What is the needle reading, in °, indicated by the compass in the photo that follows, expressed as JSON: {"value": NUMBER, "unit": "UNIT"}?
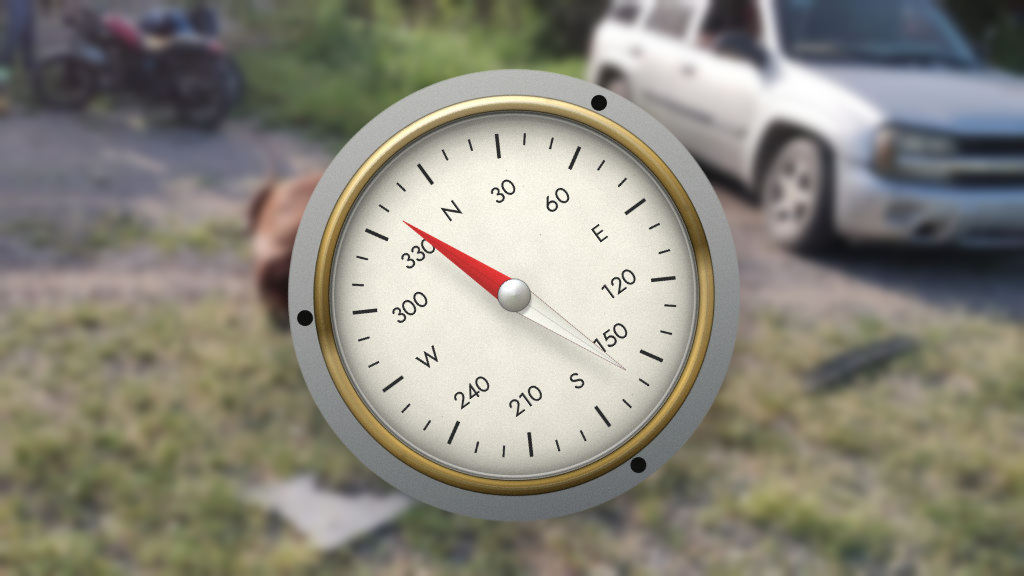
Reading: {"value": 340, "unit": "°"}
